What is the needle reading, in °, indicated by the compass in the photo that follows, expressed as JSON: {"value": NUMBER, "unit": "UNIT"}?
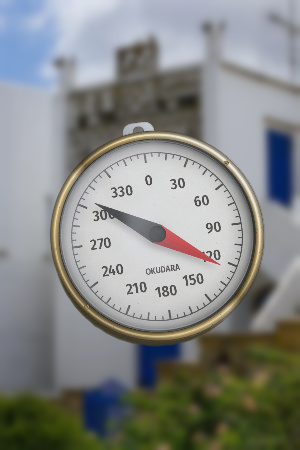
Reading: {"value": 125, "unit": "°"}
